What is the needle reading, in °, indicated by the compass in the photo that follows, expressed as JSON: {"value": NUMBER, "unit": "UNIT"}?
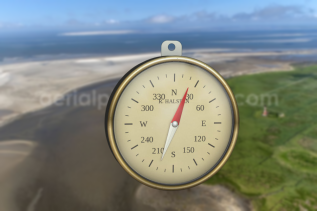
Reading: {"value": 20, "unit": "°"}
